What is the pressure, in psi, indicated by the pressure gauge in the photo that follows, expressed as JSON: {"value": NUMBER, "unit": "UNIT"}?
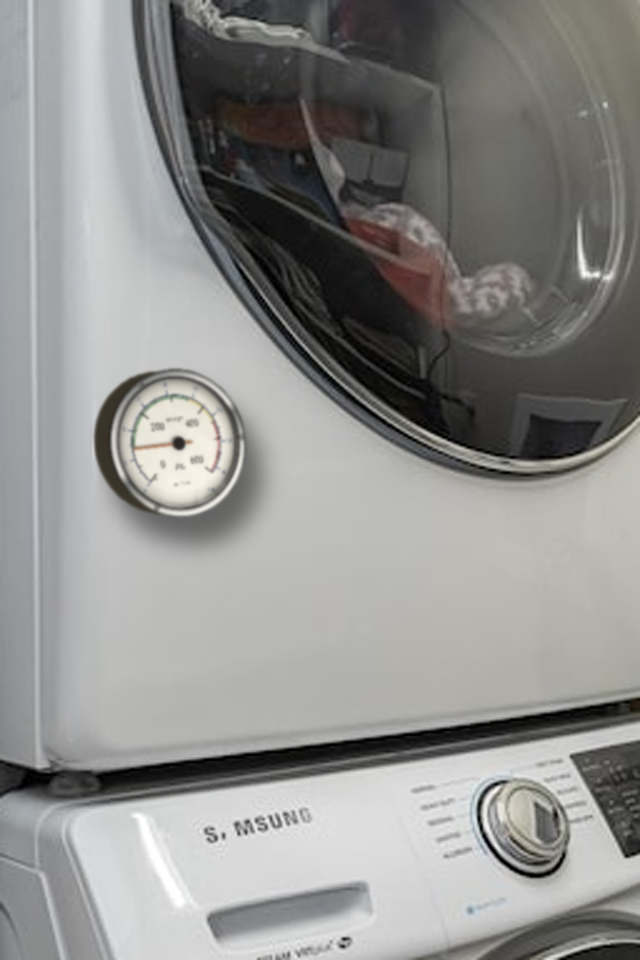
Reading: {"value": 100, "unit": "psi"}
